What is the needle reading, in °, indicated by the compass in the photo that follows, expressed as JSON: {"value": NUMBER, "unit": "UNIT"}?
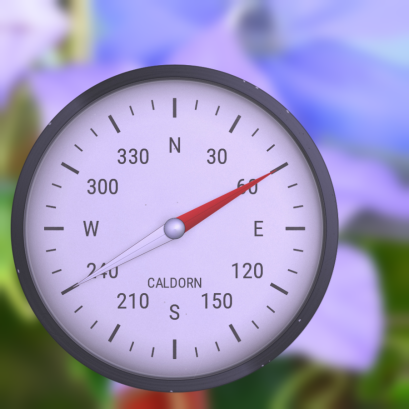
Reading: {"value": 60, "unit": "°"}
